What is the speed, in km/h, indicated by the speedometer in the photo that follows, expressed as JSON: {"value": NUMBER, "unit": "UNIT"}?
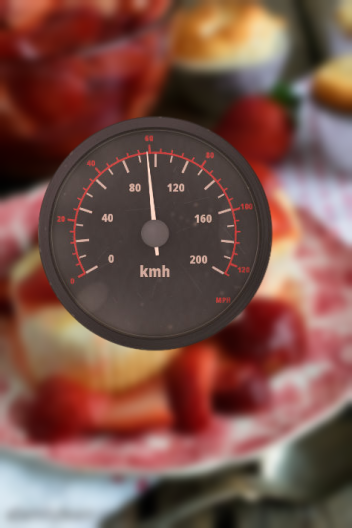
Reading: {"value": 95, "unit": "km/h"}
